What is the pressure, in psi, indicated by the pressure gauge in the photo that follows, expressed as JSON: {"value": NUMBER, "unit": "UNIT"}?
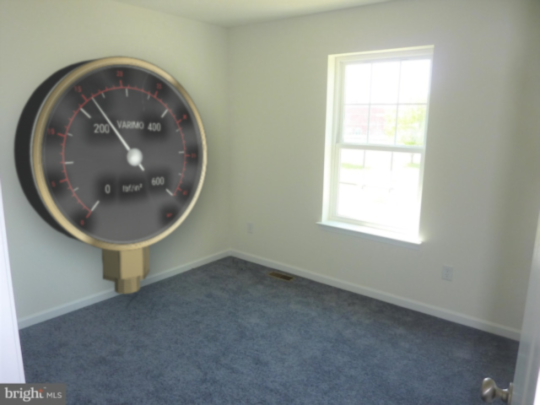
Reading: {"value": 225, "unit": "psi"}
